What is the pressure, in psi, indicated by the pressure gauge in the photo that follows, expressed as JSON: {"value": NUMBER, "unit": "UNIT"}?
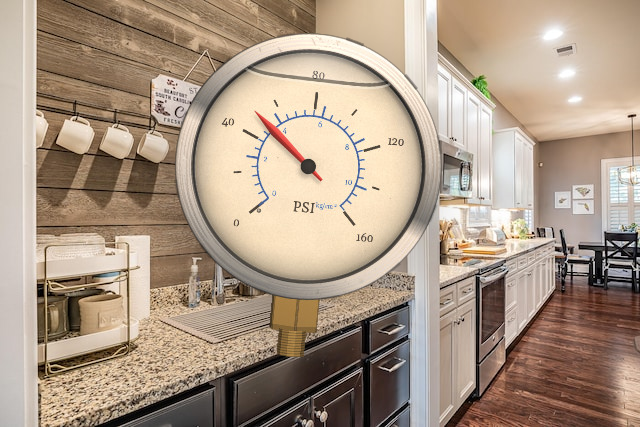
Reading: {"value": 50, "unit": "psi"}
